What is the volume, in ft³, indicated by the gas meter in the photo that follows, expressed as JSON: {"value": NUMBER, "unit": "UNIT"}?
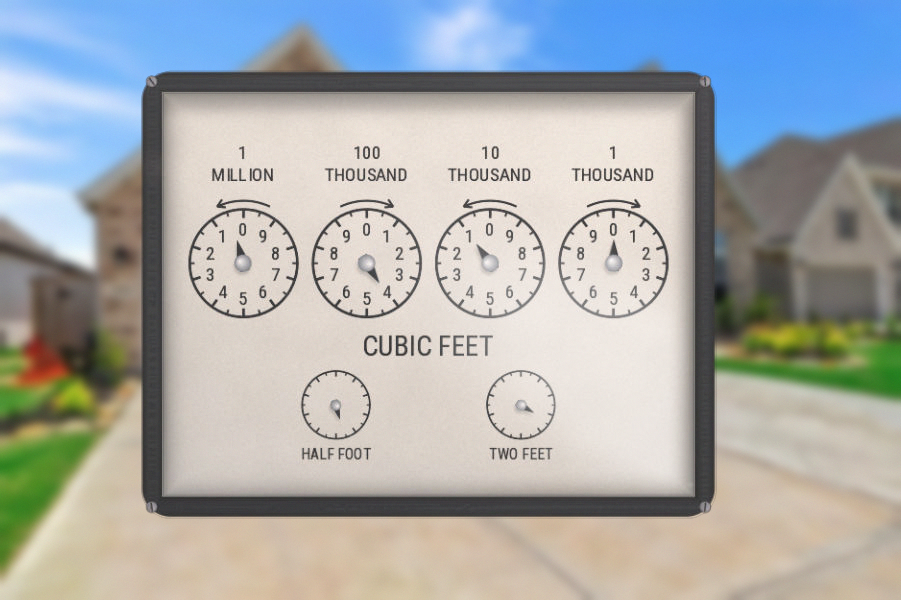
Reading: {"value": 41000, "unit": "ft³"}
